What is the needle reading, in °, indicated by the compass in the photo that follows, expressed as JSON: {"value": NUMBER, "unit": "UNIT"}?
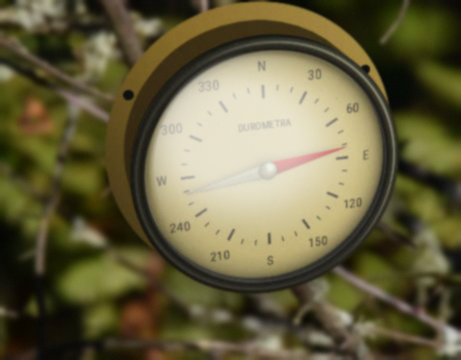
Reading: {"value": 80, "unit": "°"}
